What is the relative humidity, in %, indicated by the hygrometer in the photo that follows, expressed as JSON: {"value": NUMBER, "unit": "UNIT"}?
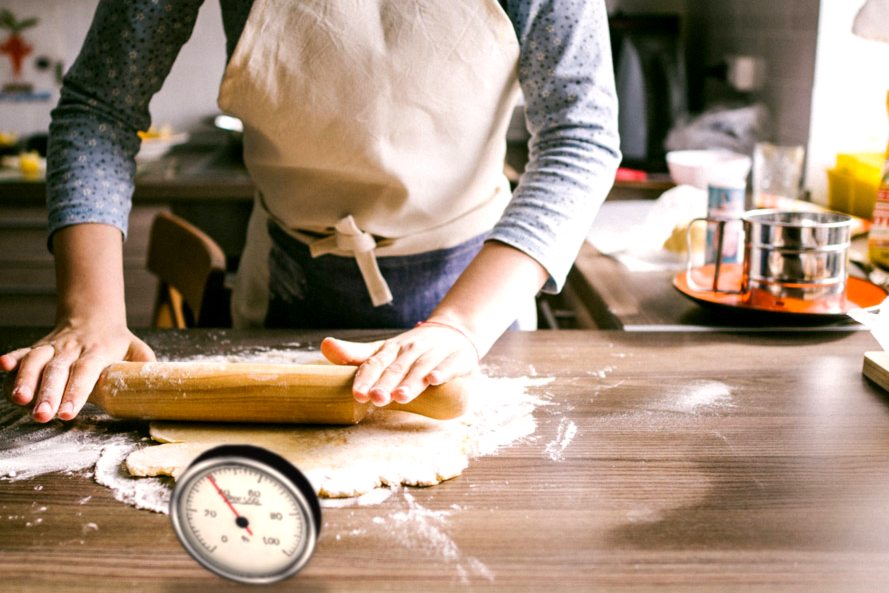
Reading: {"value": 40, "unit": "%"}
